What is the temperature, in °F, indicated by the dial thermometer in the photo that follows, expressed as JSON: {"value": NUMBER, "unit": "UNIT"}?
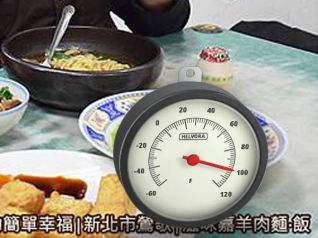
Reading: {"value": 100, "unit": "°F"}
